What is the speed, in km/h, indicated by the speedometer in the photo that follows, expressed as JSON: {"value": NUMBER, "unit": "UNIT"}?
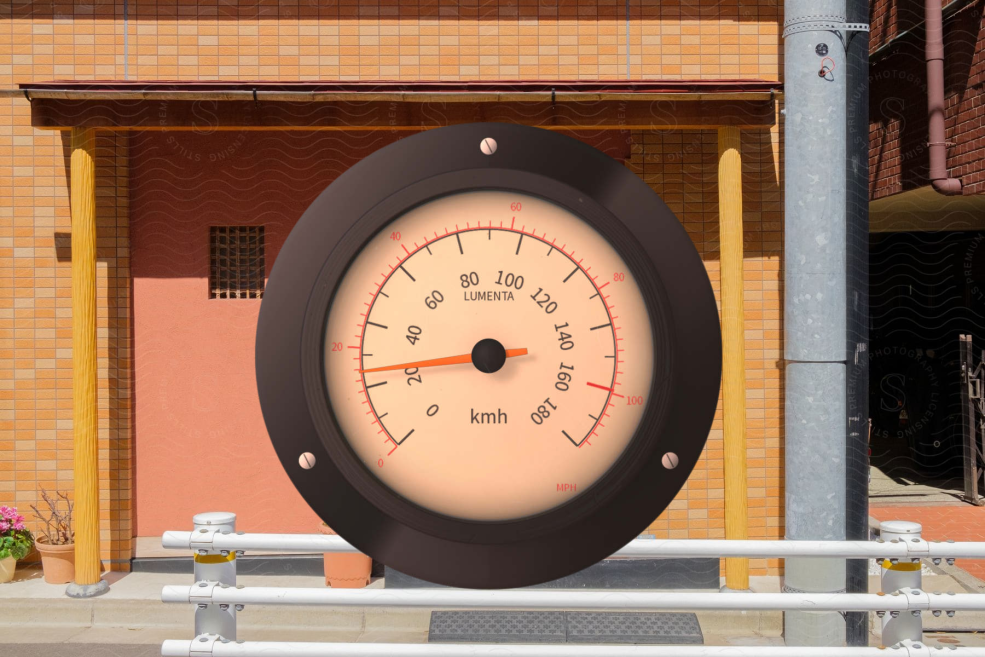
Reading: {"value": 25, "unit": "km/h"}
